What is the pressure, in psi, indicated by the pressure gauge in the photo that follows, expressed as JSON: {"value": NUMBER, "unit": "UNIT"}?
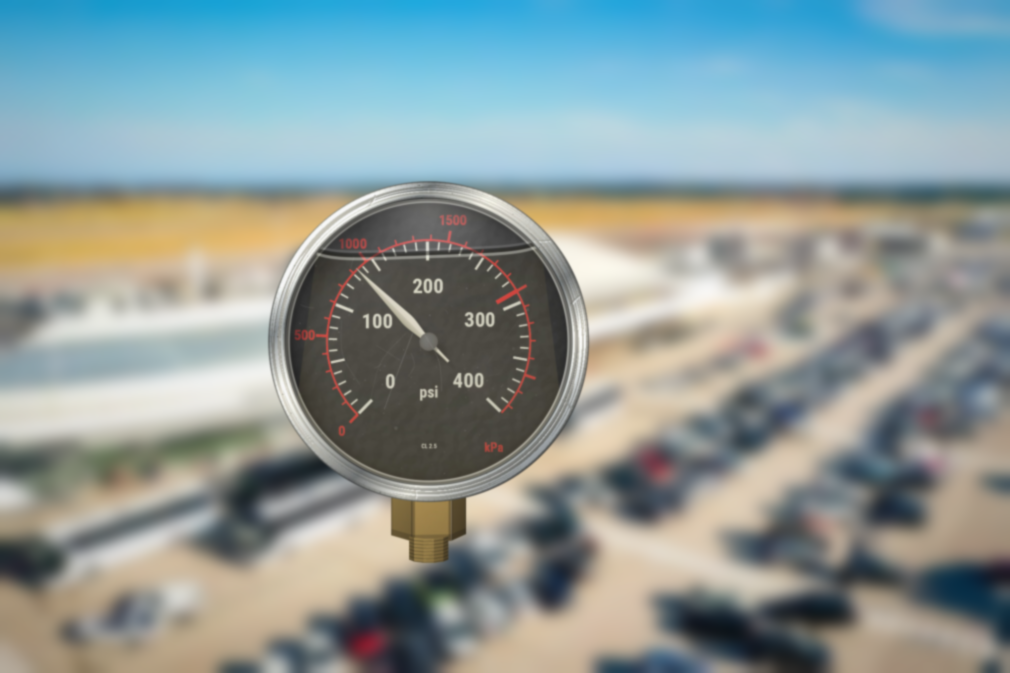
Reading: {"value": 135, "unit": "psi"}
